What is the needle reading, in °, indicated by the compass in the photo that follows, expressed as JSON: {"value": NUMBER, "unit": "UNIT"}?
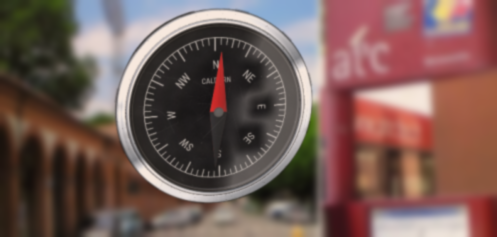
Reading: {"value": 5, "unit": "°"}
